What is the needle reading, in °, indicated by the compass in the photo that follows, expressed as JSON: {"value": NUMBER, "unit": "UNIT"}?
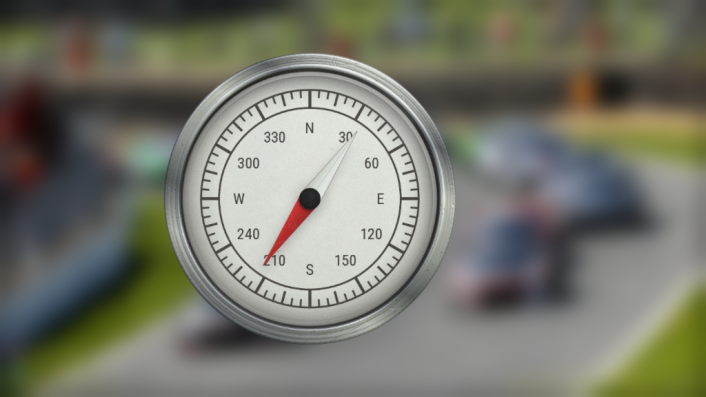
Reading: {"value": 215, "unit": "°"}
